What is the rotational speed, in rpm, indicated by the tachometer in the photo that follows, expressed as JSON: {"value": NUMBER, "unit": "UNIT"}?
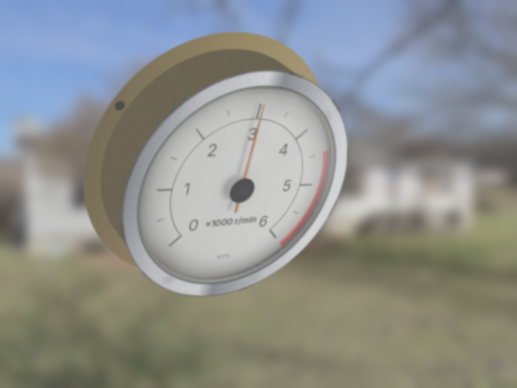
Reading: {"value": 3000, "unit": "rpm"}
